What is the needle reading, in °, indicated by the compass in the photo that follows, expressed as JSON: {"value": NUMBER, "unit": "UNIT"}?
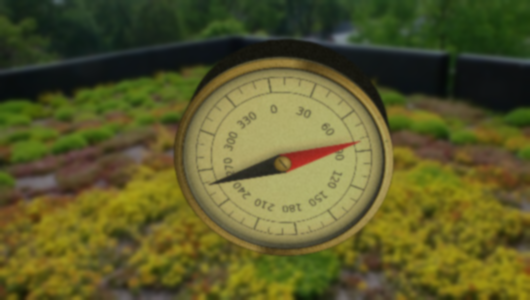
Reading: {"value": 80, "unit": "°"}
